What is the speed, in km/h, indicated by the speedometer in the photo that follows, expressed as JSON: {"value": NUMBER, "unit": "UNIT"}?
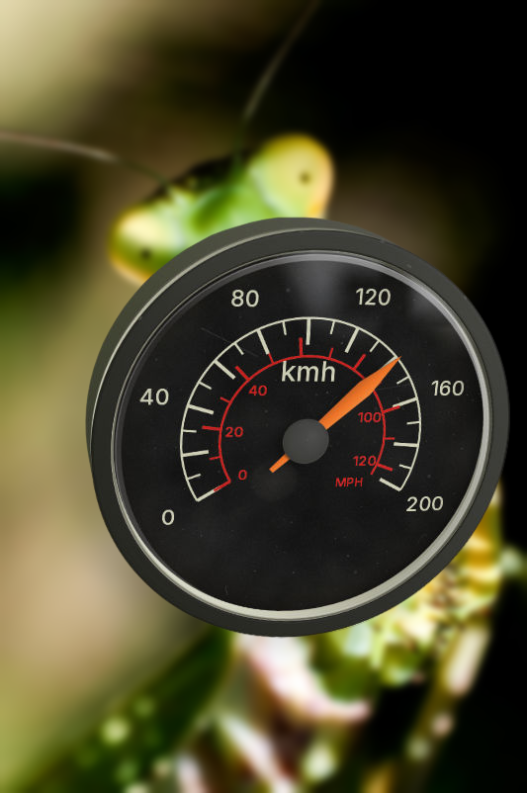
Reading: {"value": 140, "unit": "km/h"}
